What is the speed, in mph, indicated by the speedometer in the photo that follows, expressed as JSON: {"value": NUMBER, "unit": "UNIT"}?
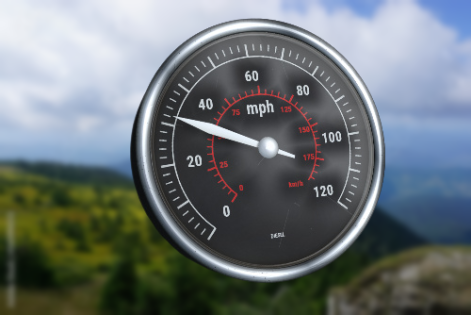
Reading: {"value": 32, "unit": "mph"}
